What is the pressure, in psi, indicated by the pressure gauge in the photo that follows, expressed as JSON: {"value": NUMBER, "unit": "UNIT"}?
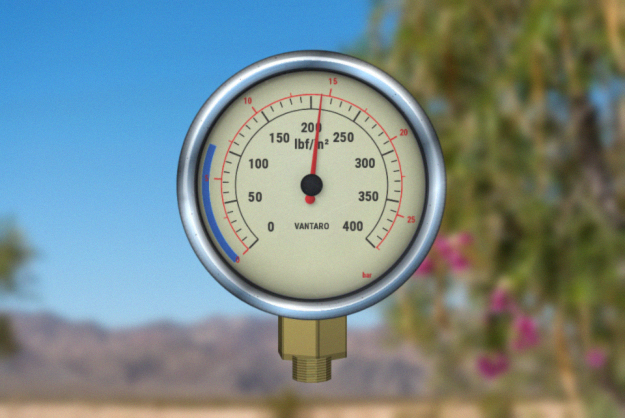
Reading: {"value": 210, "unit": "psi"}
